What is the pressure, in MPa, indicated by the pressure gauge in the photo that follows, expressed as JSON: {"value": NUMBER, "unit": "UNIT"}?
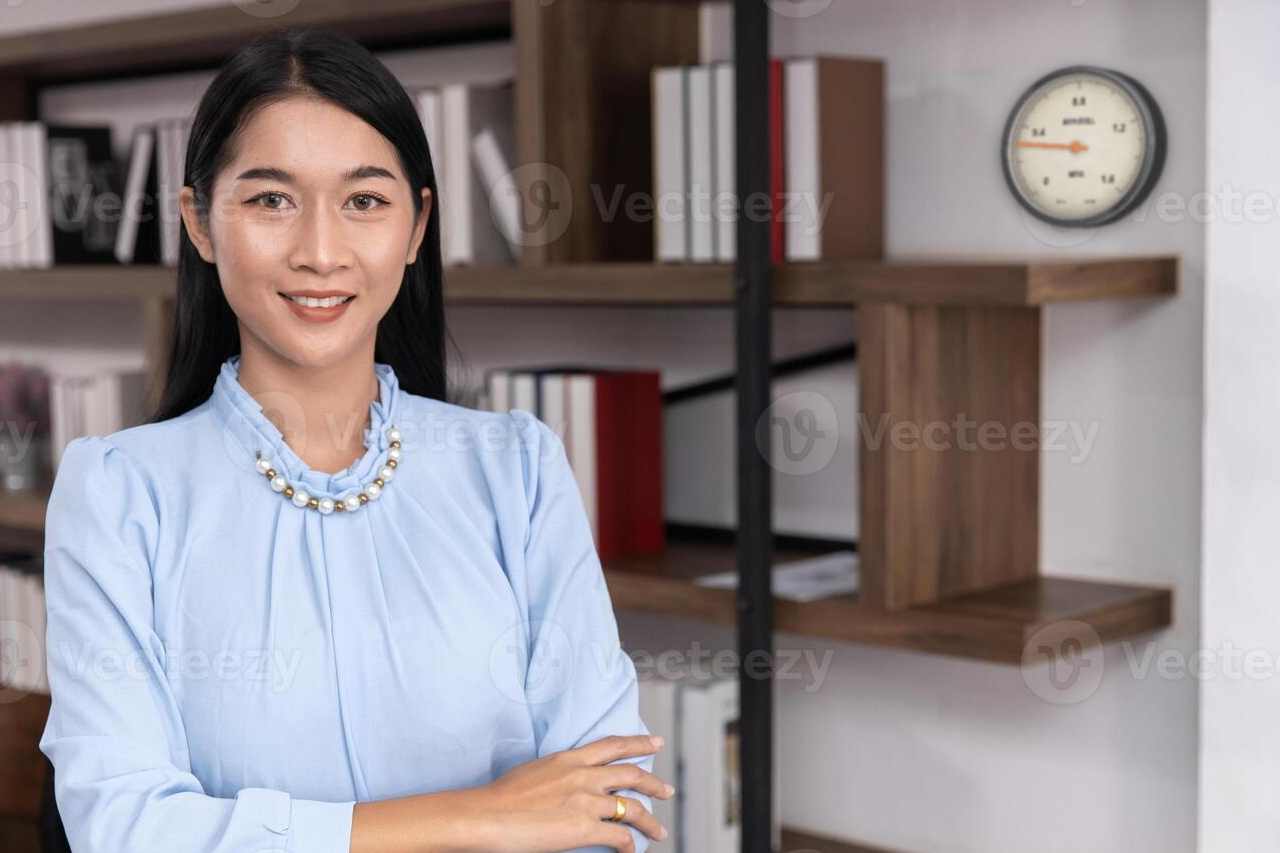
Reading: {"value": 0.3, "unit": "MPa"}
